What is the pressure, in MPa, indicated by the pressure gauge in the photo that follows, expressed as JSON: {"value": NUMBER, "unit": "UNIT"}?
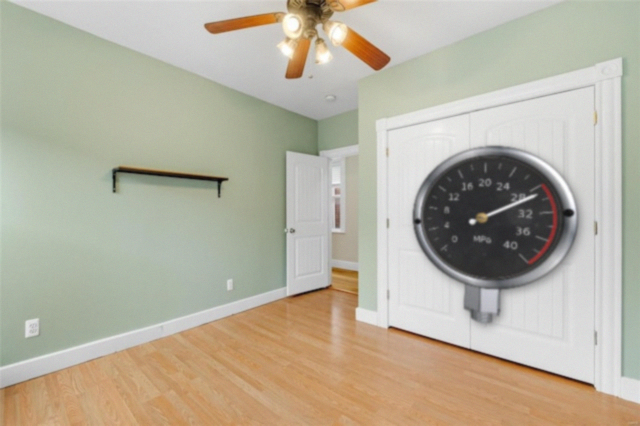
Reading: {"value": 29, "unit": "MPa"}
